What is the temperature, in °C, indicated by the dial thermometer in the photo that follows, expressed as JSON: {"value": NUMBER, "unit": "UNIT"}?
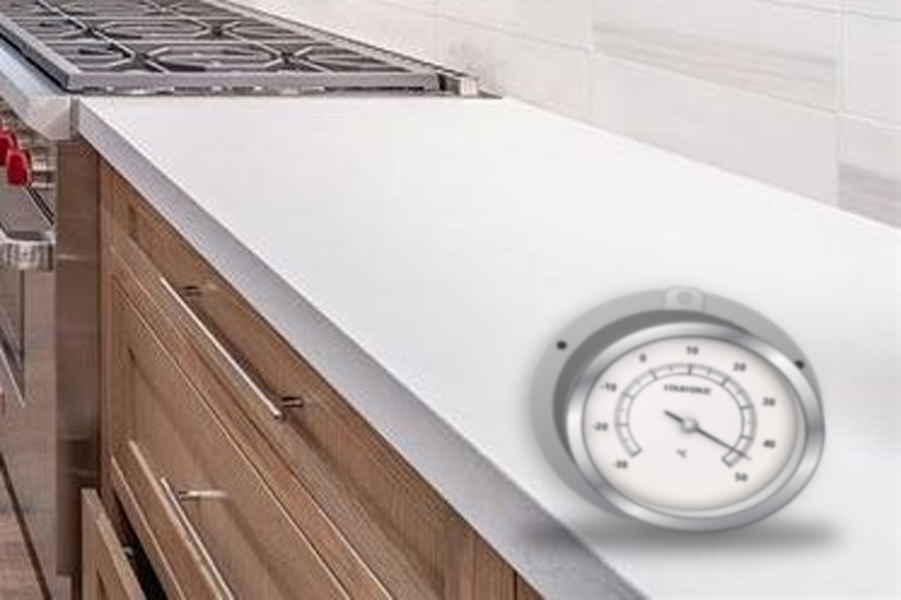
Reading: {"value": 45, "unit": "°C"}
